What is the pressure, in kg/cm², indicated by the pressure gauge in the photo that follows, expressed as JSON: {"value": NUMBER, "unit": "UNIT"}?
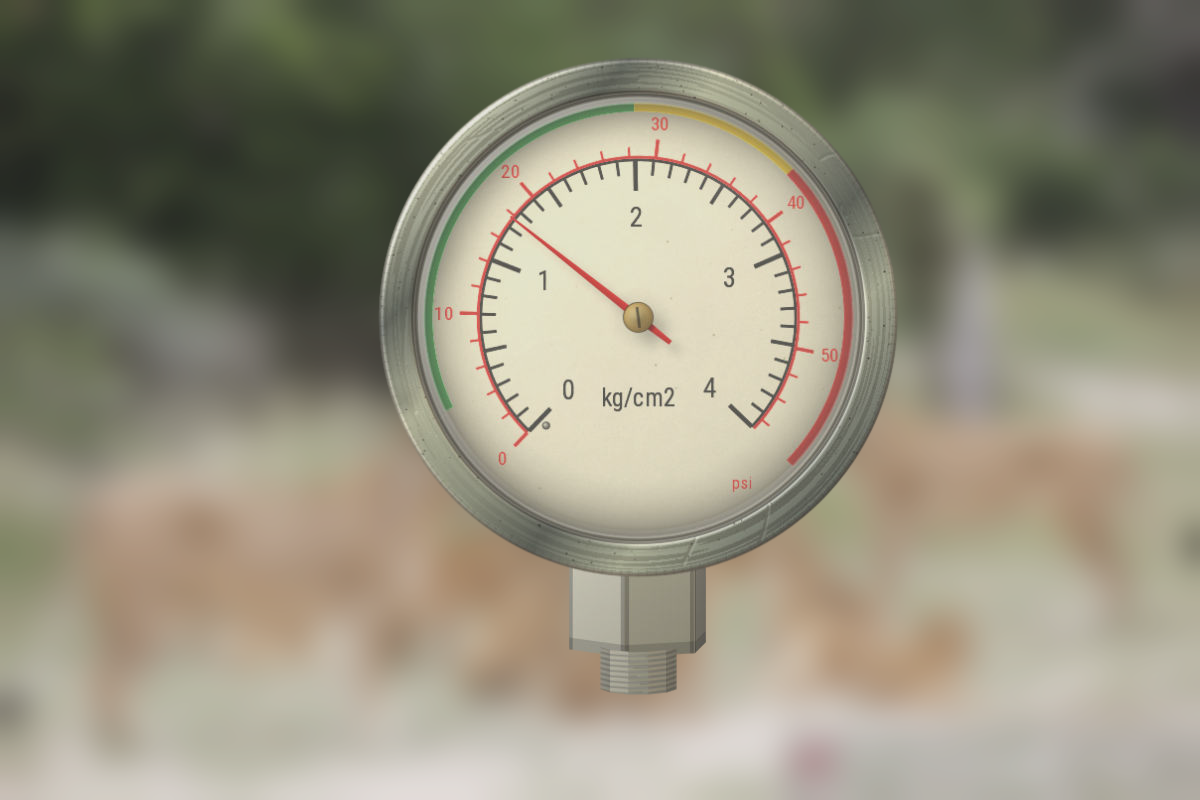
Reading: {"value": 1.25, "unit": "kg/cm²"}
